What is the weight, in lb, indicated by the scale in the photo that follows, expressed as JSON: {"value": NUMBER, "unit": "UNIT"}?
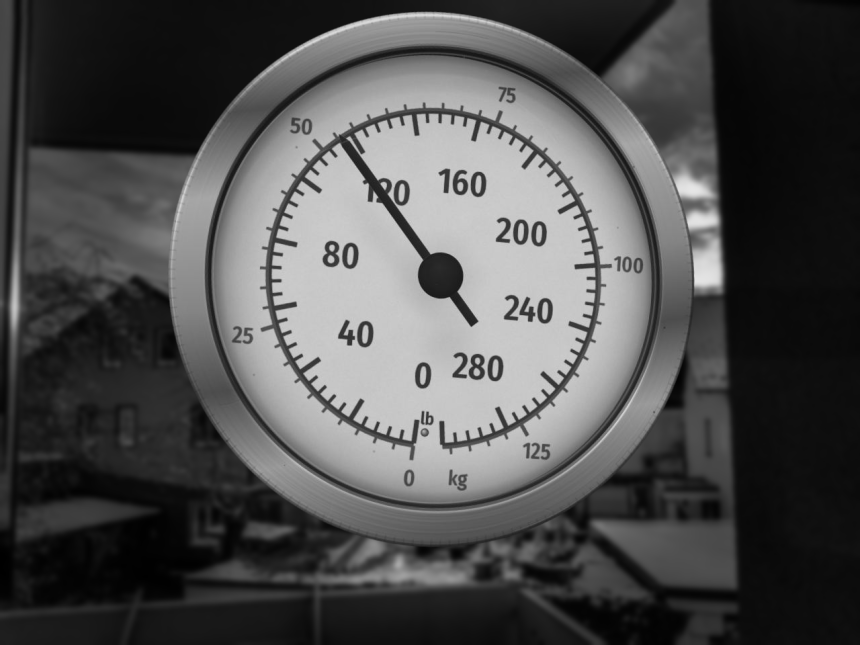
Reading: {"value": 116, "unit": "lb"}
